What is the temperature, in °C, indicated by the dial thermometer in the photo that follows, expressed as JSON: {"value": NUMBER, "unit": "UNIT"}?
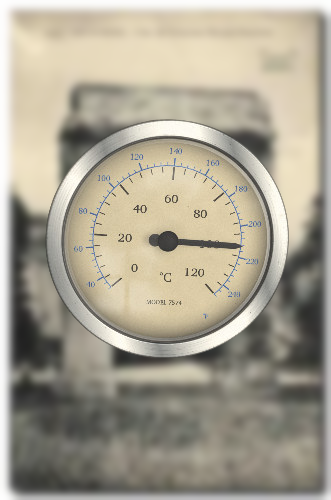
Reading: {"value": 100, "unit": "°C"}
